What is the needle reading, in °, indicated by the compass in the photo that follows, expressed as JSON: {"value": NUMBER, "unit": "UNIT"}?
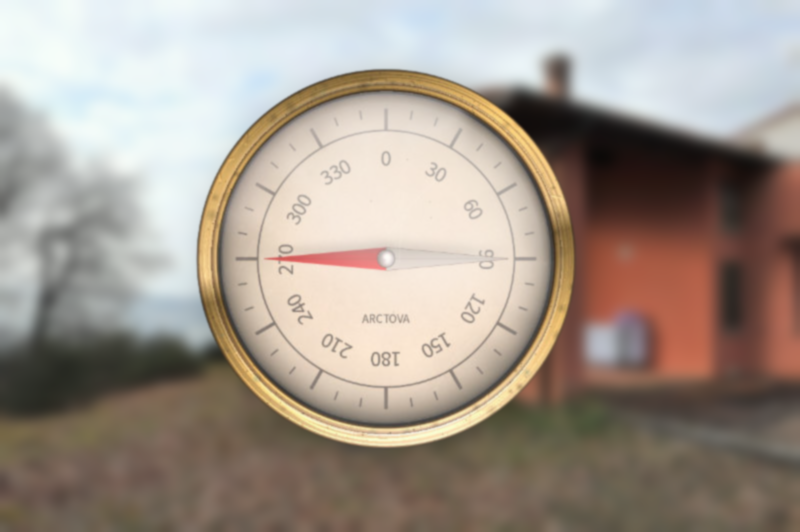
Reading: {"value": 270, "unit": "°"}
